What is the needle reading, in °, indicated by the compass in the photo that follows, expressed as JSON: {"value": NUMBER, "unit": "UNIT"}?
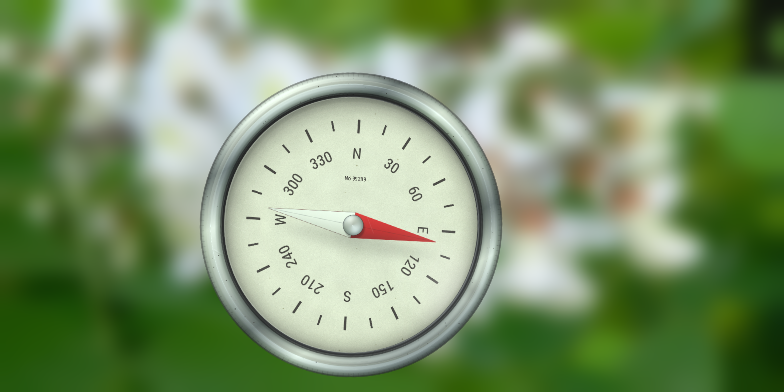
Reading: {"value": 97.5, "unit": "°"}
